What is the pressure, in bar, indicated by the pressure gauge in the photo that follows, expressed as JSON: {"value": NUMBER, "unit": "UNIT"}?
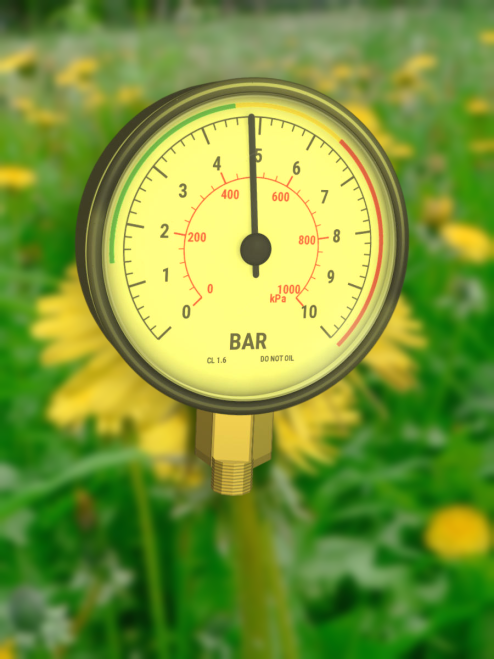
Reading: {"value": 4.8, "unit": "bar"}
